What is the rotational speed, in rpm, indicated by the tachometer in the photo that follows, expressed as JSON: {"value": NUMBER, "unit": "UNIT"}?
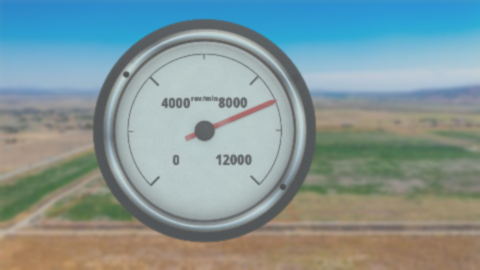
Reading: {"value": 9000, "unit": "rpm"}
